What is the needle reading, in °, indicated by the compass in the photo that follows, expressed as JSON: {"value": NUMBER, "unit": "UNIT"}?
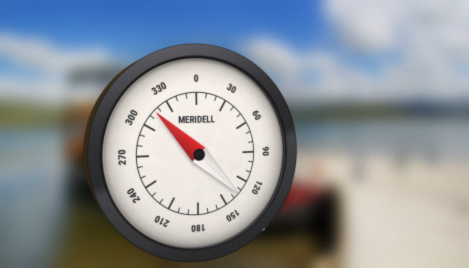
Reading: {"value": 315, "unit": "°"}
